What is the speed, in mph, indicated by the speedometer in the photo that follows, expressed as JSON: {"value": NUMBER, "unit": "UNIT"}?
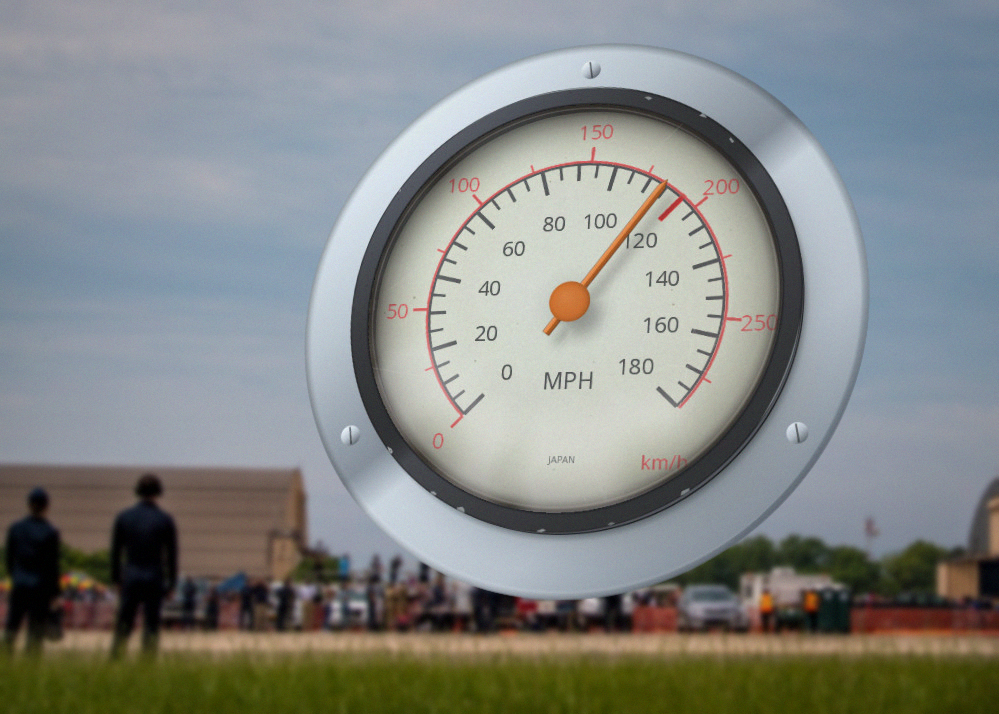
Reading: {"value": 115, "unit": "mph"}
